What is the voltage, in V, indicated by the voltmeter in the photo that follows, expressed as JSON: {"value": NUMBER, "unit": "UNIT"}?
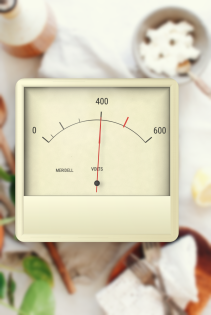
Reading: {"value": 400, "unit": "V"}
